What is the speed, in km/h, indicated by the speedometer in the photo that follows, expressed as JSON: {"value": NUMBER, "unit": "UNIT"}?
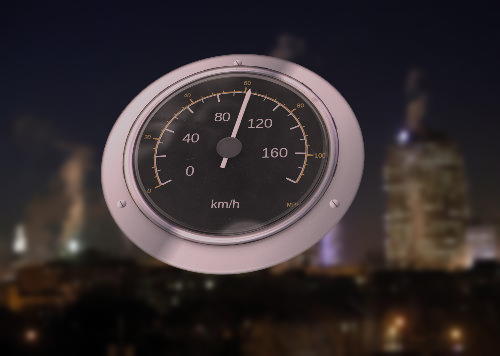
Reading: {"value": 100, "unit": "km/h"}
